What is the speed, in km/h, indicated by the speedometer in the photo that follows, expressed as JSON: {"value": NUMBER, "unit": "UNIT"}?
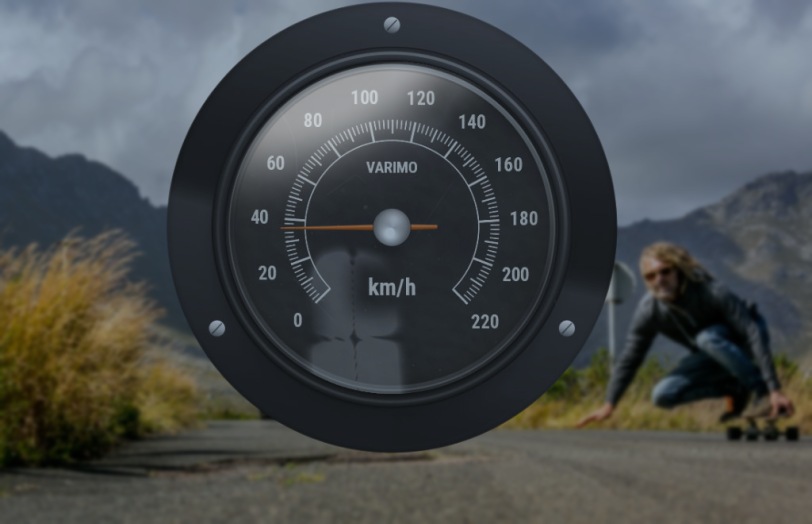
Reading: {"value": 36, "unit": "km/h"}
